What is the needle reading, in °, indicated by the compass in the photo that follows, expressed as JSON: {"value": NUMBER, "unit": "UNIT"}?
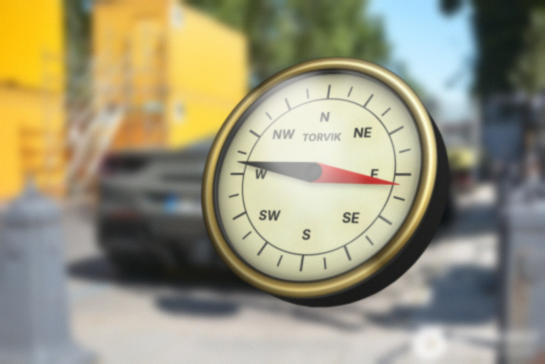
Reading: {"value": 97.5, "unit": "°"}
